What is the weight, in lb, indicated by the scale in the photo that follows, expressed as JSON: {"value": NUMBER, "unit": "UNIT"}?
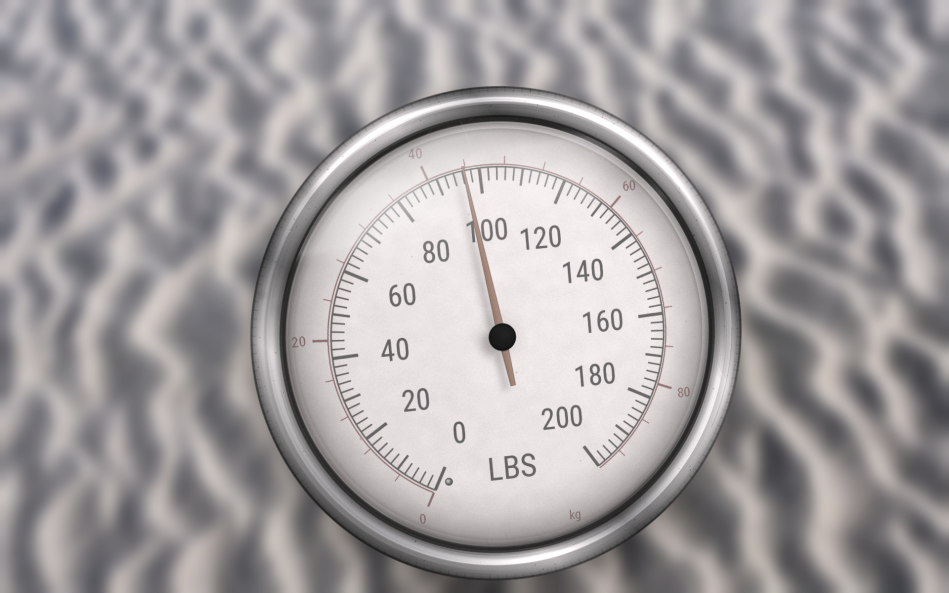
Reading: {"value": 96, "unit": "lb"}
